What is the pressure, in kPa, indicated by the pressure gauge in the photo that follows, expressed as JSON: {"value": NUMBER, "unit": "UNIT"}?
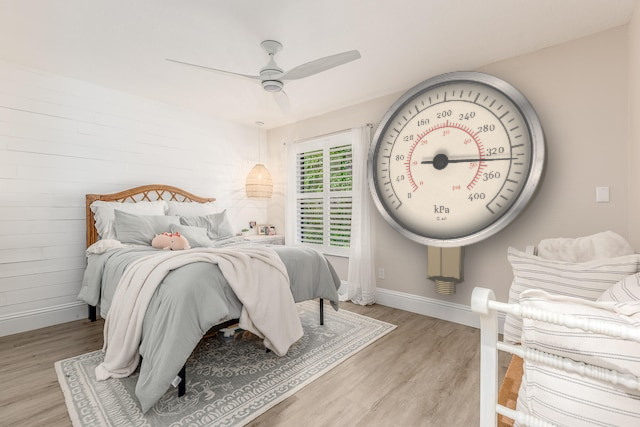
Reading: {"value": 335, "unit": "kPa"}
